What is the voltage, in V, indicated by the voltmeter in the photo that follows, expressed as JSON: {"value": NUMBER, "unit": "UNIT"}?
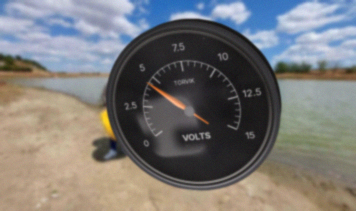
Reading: {"value": 4.5, "unit": "V"}
